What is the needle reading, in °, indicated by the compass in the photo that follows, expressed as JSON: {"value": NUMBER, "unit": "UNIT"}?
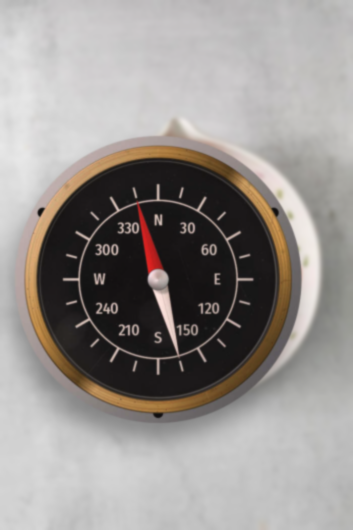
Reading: {"value": 345, "unit": "°"}
